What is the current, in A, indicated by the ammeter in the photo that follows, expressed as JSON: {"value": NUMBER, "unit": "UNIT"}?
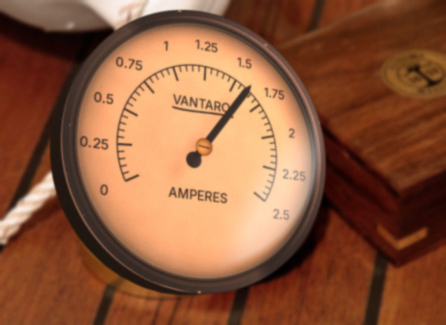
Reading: {"value": 1.6, "unit": "A"}
